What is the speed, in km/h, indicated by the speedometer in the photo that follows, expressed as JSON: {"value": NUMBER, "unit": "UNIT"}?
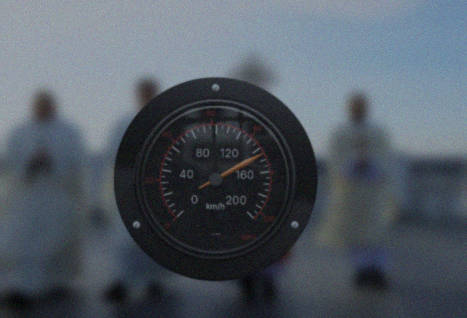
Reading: {"value": 145, "unit": "km/h"}
